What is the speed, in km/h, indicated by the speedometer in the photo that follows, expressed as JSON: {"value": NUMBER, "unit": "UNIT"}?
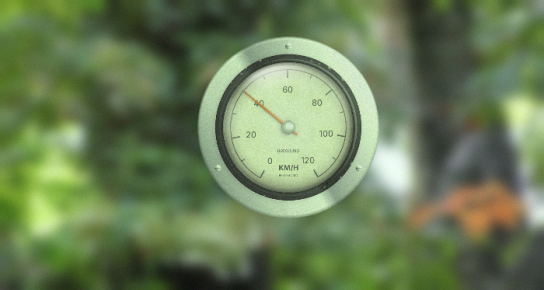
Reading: {"value": 40, "unit": "km/h"}
